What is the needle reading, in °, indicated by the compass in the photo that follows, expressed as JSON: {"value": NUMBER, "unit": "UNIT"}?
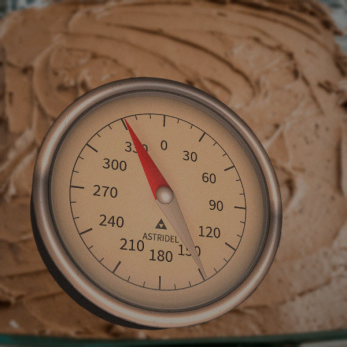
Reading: {"value": 330, "unit": "°"}
